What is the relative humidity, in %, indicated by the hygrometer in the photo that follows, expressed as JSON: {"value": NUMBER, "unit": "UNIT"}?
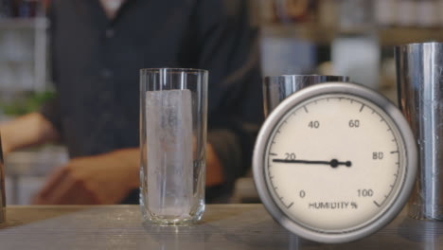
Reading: {"value": 18, "unit": "%"}
